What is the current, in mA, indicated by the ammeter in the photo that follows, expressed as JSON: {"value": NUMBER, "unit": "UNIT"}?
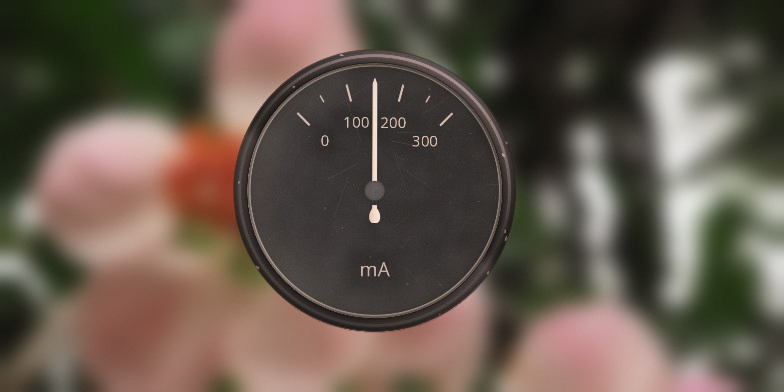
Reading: {"value": 150, "unit": "mA"}
